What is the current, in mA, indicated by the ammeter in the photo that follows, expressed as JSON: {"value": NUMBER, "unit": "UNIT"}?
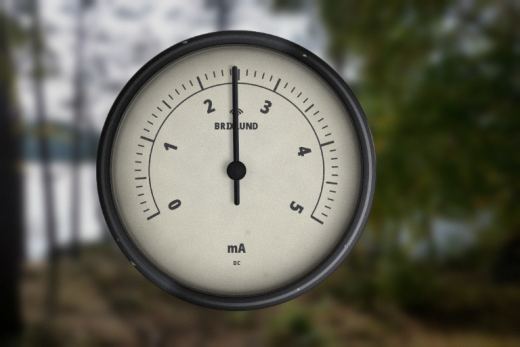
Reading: {"value": 2.45, "unit": "mA"}
